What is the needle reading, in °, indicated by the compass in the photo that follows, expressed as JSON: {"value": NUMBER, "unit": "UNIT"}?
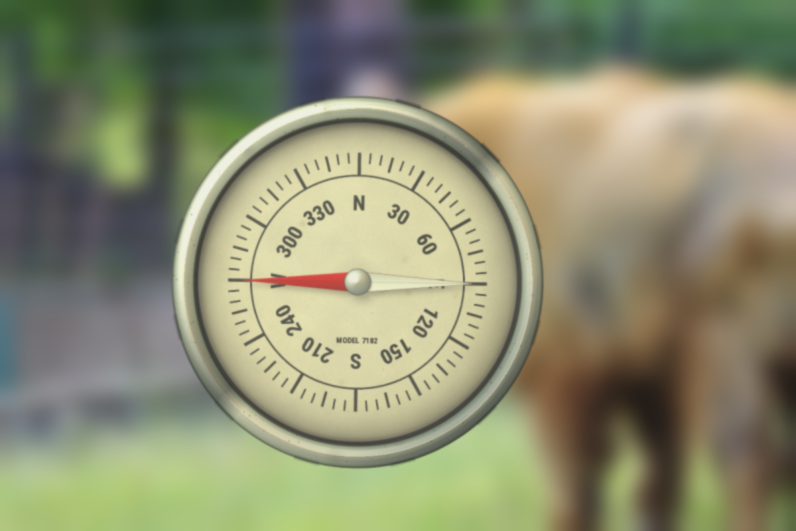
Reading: {"value": 270, "unit": "°"}
